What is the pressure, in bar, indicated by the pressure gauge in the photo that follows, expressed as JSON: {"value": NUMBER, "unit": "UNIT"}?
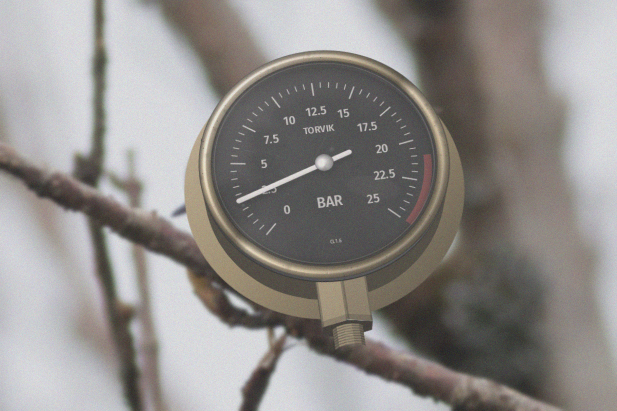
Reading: {"value": 2.5, "unit": "bar"}
